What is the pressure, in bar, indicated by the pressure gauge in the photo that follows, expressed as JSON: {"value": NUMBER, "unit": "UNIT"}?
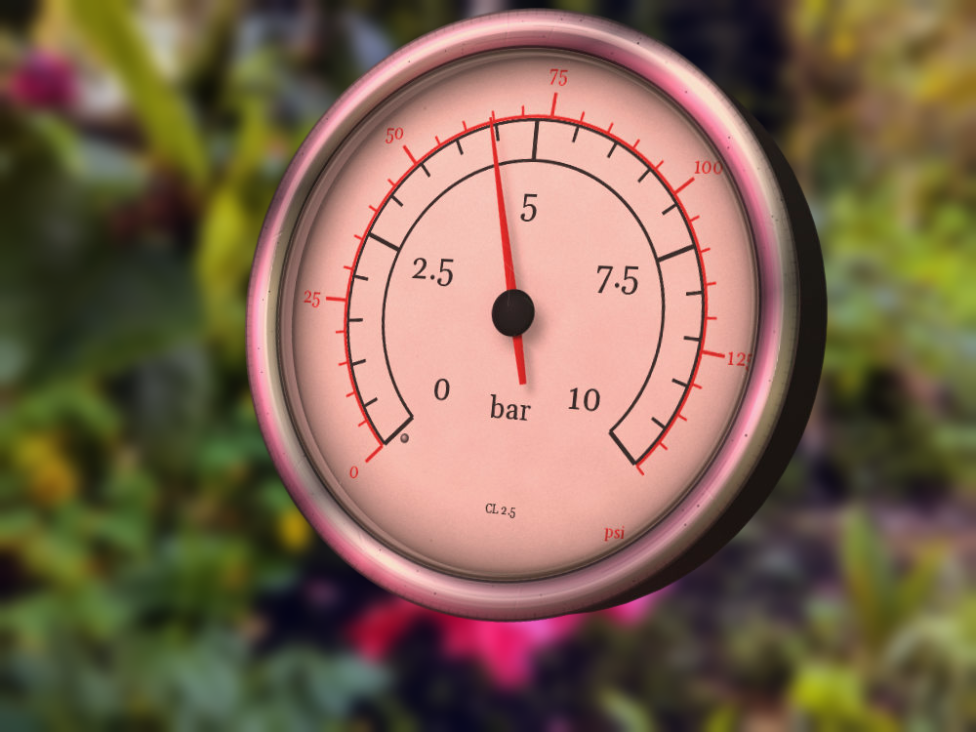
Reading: {"value": 4.5, "unit": "bar"}
